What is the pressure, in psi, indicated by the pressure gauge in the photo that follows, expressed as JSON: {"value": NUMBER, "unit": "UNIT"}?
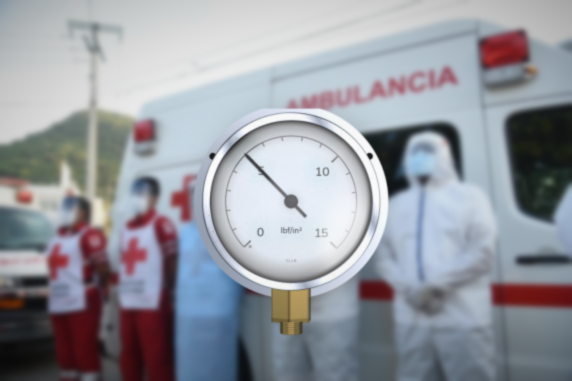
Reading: {"value": 5, "unit": "psi"}
